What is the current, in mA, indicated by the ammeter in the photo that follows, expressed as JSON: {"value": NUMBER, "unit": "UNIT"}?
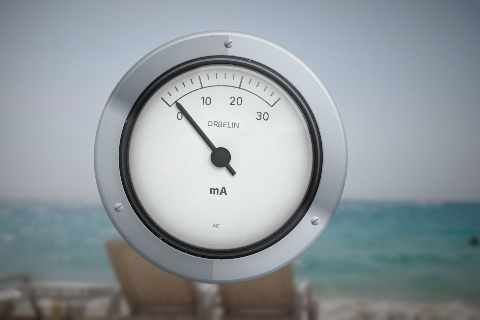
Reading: {"value": 2, "unit": "mA"}
